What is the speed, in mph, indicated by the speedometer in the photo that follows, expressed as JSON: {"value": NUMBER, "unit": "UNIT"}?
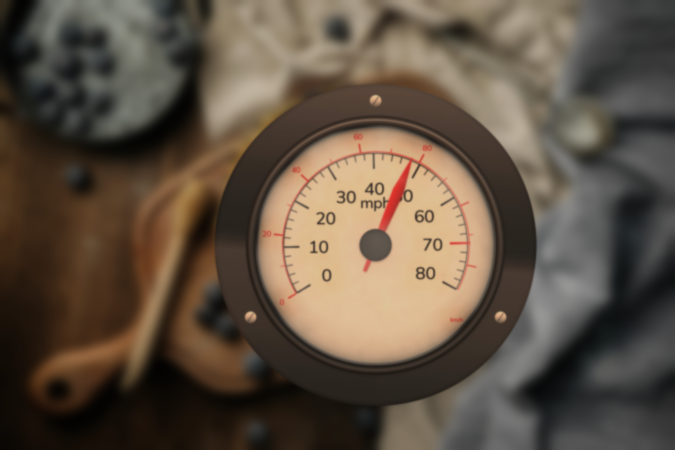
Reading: {"value": 48, "unit": "mph"}
